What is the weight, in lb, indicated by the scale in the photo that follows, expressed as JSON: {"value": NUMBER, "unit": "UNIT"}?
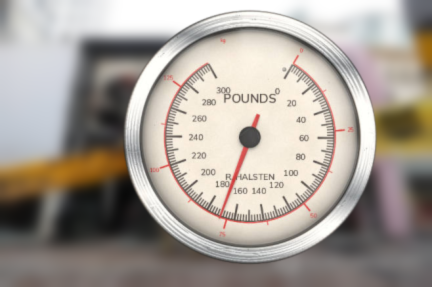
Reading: {"value": 170, "unit": "lb"}
